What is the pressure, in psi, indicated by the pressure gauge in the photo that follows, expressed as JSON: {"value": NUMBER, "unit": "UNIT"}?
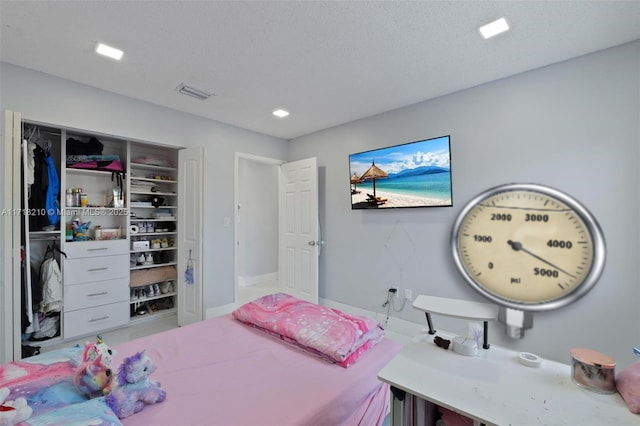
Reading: {"value": 4700, "unit": "psi"}
